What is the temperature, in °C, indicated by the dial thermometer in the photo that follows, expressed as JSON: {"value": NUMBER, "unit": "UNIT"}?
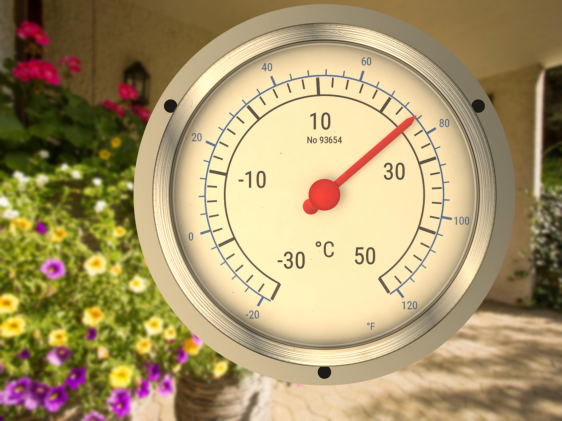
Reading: {"value": 24, "unit": "°C"}
